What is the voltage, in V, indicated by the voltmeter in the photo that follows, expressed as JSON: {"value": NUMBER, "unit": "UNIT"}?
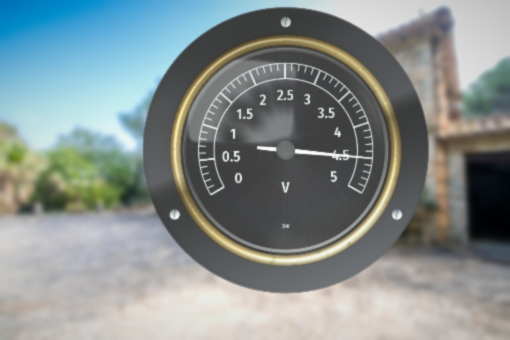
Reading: {"value": 4.5, "unit": "V"}
